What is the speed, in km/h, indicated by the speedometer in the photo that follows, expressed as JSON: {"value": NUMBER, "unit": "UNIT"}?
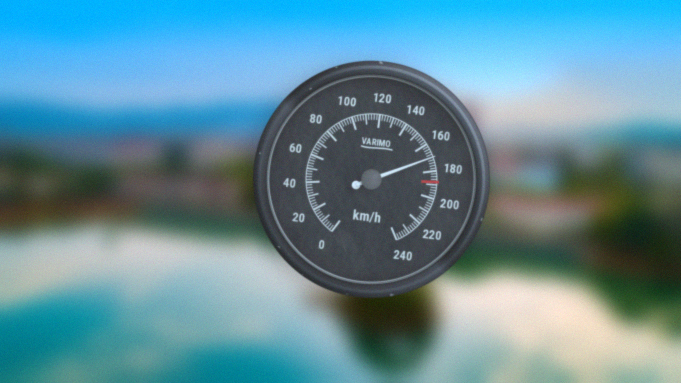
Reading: {"value": 170, "unit": "km/h"}
